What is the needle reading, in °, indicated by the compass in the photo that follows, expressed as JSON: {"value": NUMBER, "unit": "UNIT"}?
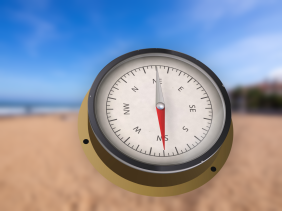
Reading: {"value": 225, "unit": "°"}
